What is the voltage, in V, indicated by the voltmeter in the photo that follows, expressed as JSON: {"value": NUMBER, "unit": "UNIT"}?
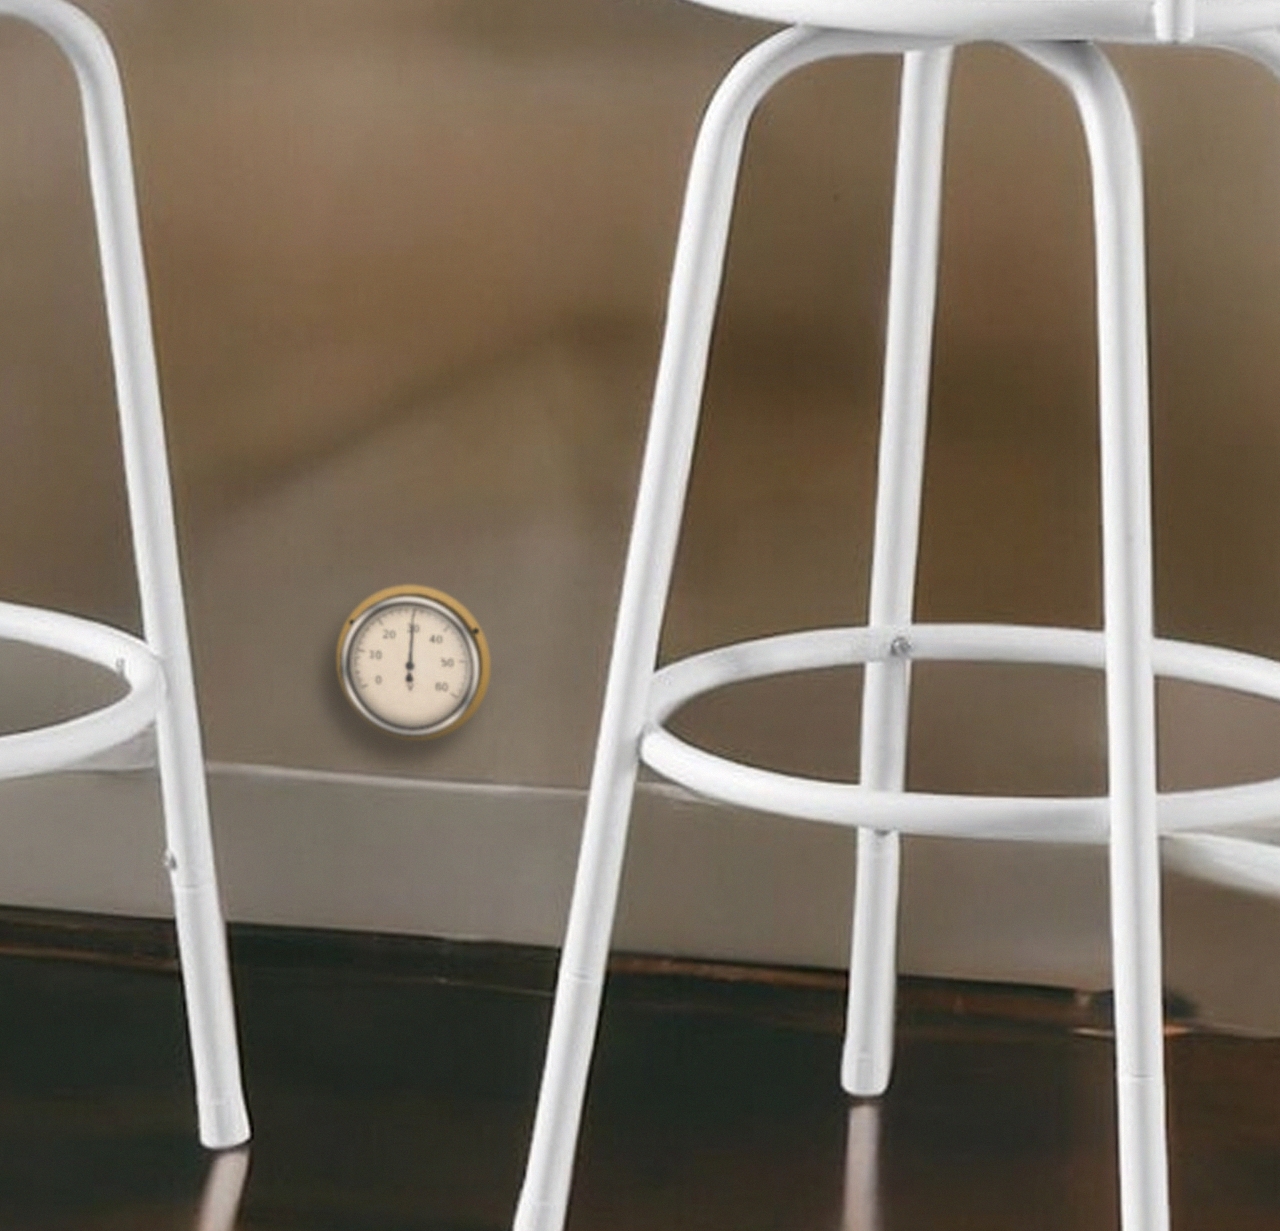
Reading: {"value": 30, "unit": "V"}
